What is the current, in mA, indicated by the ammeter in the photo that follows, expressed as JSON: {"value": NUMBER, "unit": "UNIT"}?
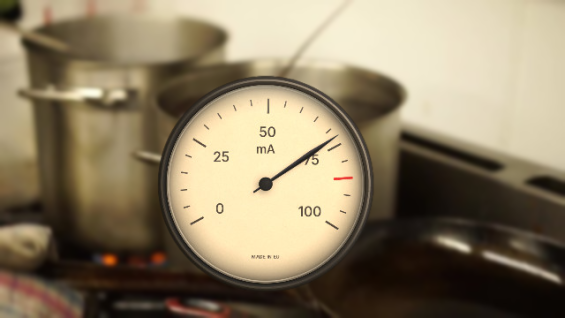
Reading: {"value": 72.5, "unit": "mA"}
